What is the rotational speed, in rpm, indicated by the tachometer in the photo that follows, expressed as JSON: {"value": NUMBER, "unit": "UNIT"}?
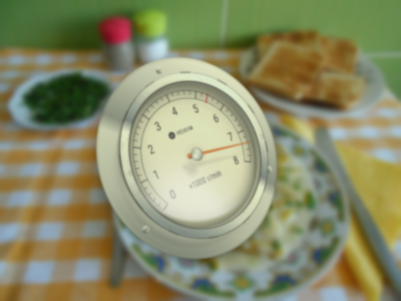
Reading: {"value": 7400, "unit": "rpm"}
